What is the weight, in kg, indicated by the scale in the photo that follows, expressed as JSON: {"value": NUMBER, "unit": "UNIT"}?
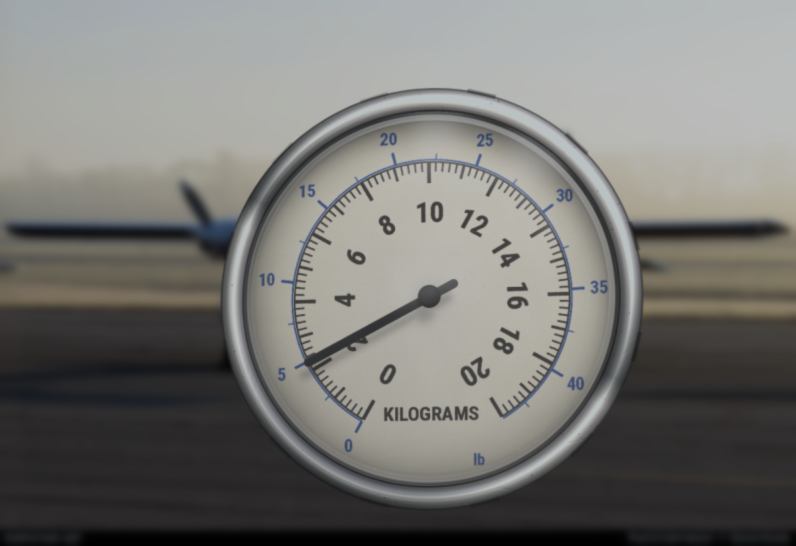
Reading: {"value": 2.2, "unit": "kg"}
